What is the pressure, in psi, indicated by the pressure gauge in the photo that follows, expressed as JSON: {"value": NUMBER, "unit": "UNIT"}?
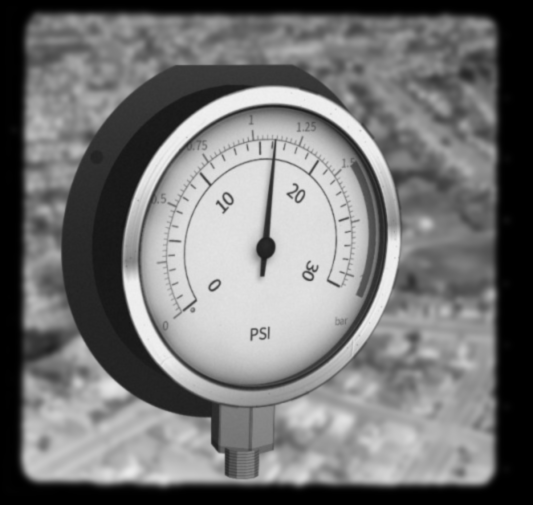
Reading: {"value": 16, "unit": "psi"}
